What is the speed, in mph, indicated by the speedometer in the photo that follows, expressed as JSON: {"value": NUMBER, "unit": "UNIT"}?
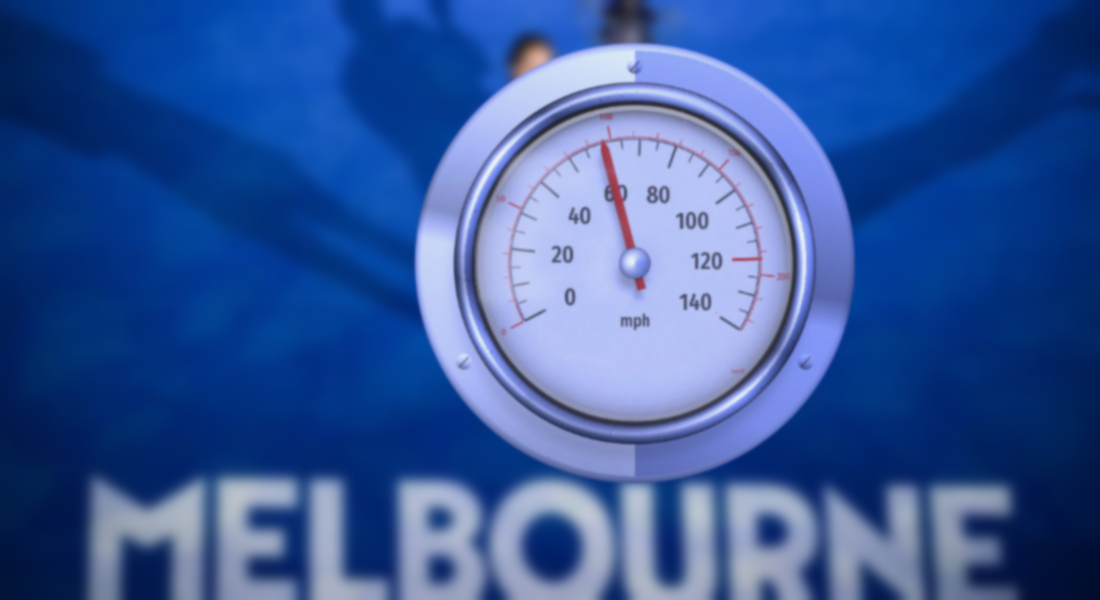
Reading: {"value": 60, "unit": "mph"}
